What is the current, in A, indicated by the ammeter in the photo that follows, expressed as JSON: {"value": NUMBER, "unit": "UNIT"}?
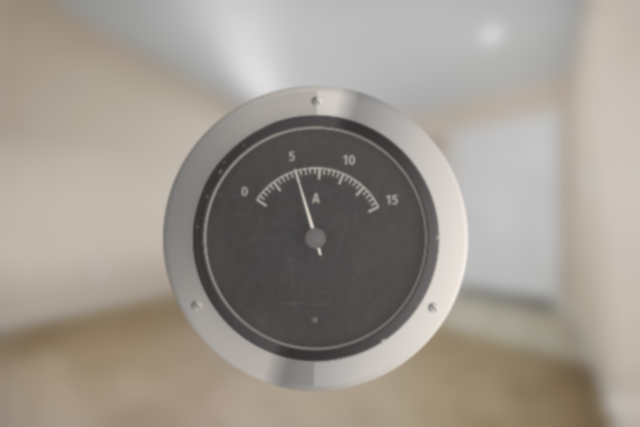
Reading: {"value": 5, "unit": "A"}
